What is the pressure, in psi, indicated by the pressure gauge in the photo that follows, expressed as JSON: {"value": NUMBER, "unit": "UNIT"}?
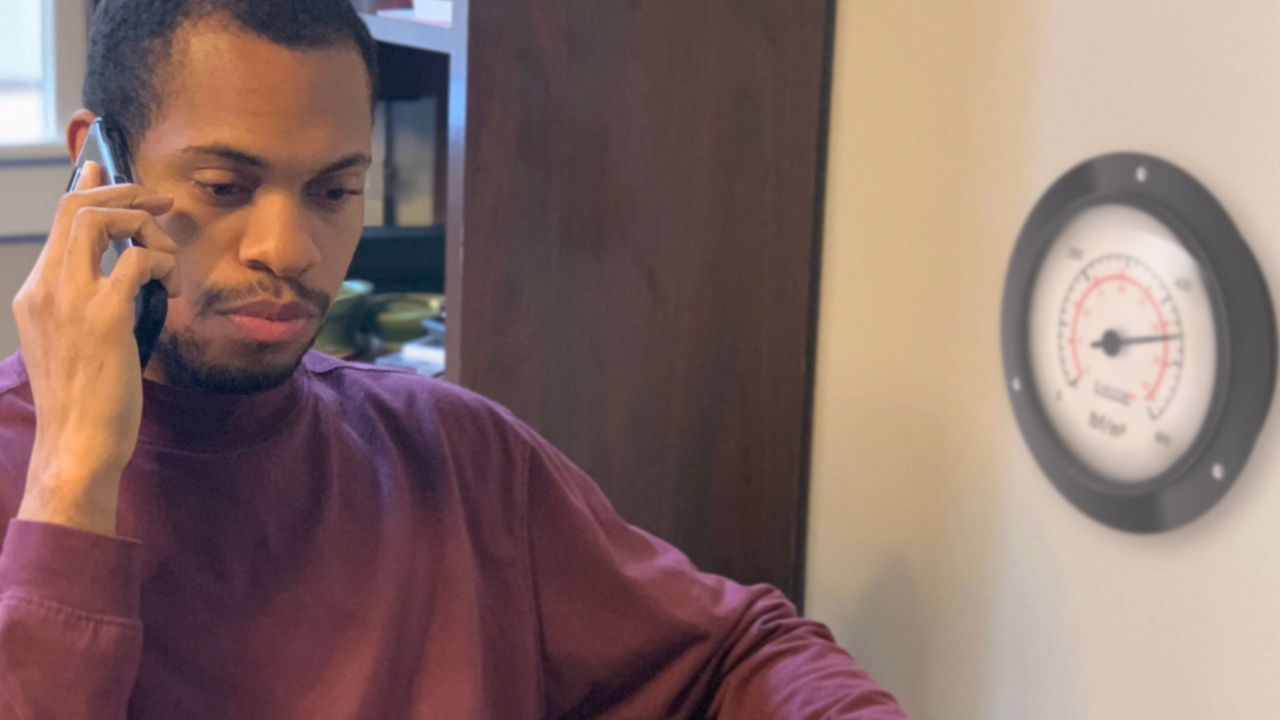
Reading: {"value": 460, "unit": "psi"}
